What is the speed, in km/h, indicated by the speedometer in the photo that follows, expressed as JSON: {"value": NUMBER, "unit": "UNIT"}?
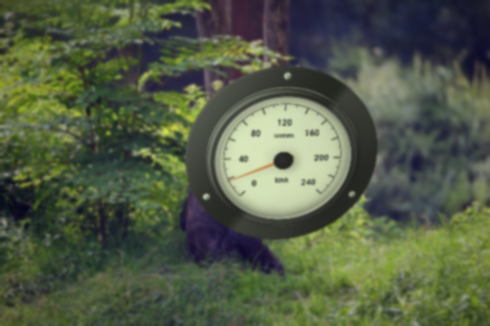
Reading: {"value": 20, "unit": "km/h"}
